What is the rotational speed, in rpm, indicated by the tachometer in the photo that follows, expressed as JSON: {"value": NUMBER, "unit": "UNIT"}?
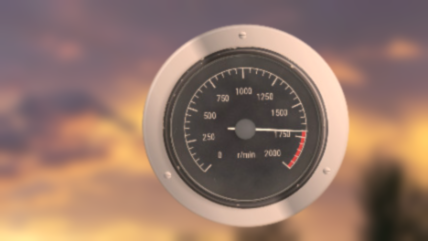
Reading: {"value": 1700, "unit": "rpm"}
